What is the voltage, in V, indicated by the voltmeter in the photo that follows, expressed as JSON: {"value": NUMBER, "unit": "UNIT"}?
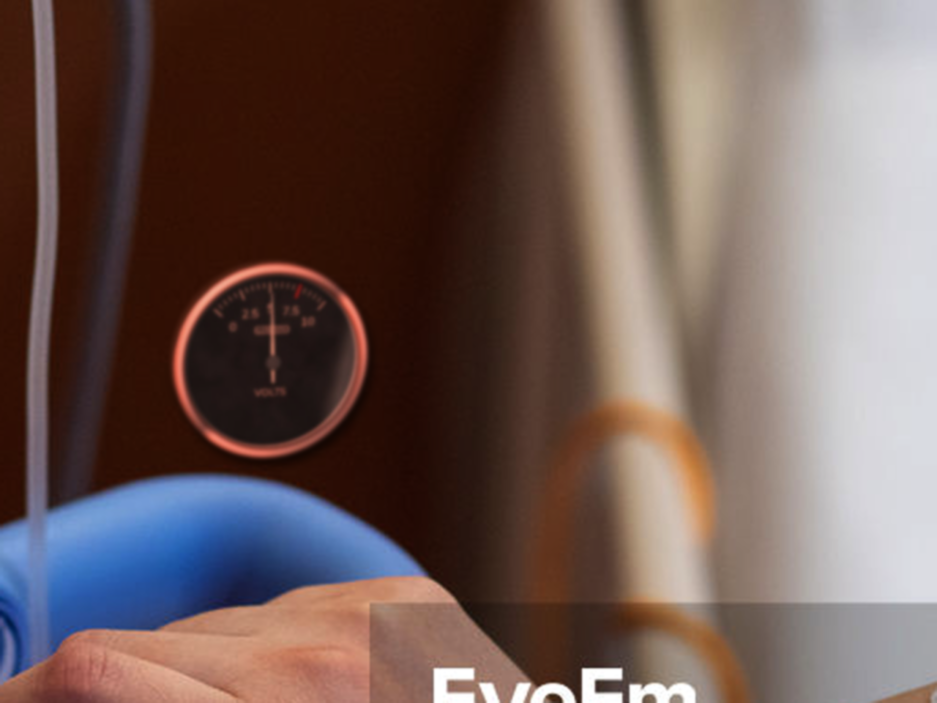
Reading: {"value": 5, "unit": "V"}
